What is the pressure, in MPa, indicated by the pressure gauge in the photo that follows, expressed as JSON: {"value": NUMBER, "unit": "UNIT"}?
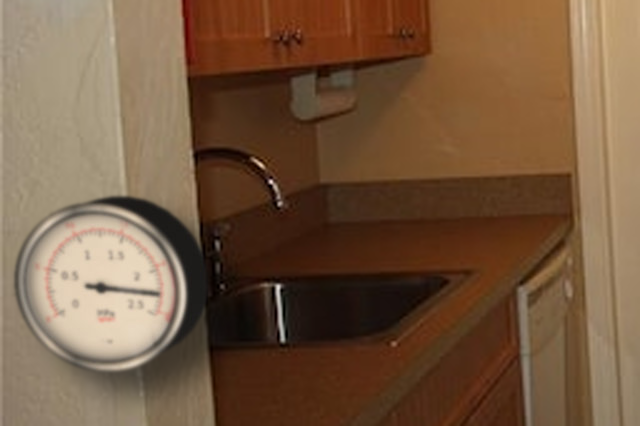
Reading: {"value": 2.25, "unit": "MPa"}
